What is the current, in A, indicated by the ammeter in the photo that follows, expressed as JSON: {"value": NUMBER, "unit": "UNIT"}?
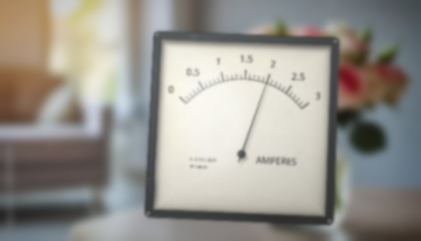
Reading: {"value": 2, "unit": "A"}
